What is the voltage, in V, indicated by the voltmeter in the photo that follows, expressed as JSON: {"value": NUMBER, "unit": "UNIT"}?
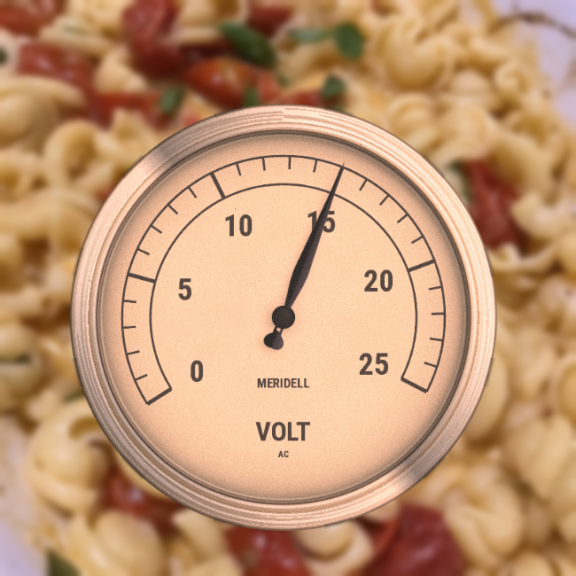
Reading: {"value": 15, "unit": "V"}
